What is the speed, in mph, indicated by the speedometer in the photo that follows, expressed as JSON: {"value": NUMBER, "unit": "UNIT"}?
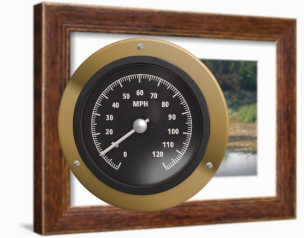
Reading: {"value": 10, "unit": "mph"}
